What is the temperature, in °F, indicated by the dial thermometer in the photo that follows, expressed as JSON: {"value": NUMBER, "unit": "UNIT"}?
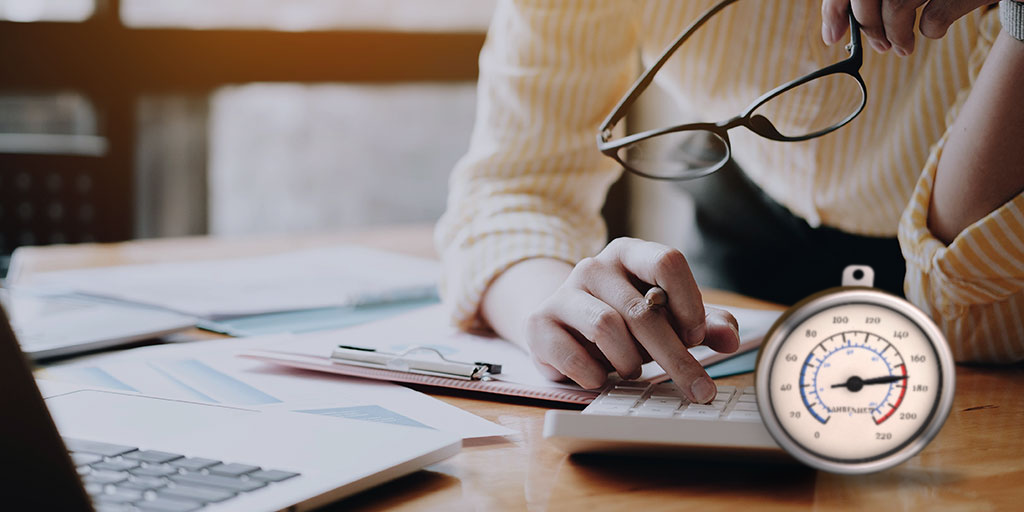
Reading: {"value": 170, "unit": "°F"}
